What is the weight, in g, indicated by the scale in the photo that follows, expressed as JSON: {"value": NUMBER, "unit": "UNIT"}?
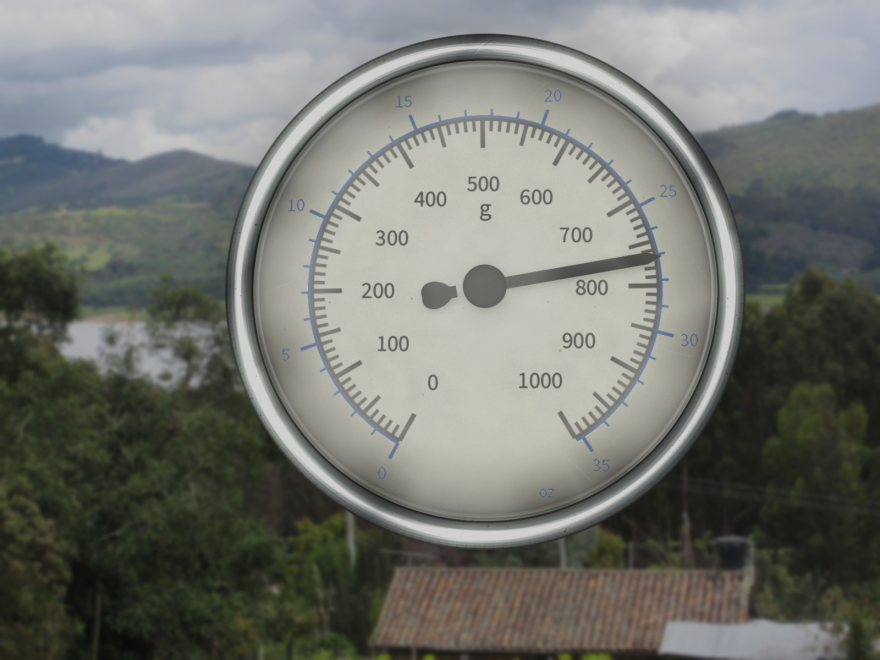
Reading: {"value": 770, "unit": "g"}
